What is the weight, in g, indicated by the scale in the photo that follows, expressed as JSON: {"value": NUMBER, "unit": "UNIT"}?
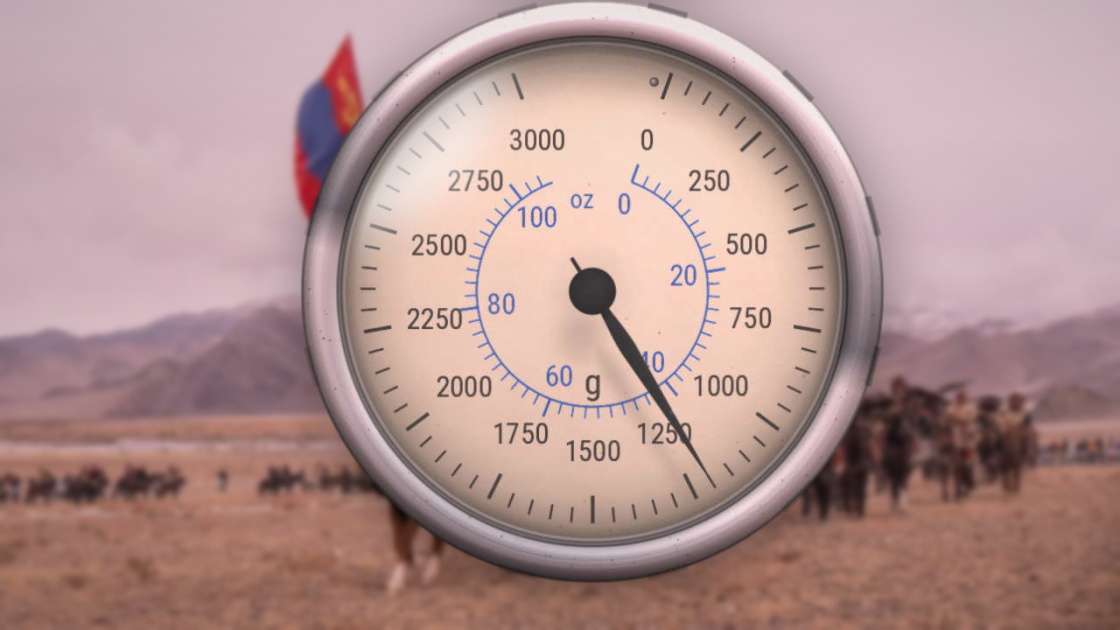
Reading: {"value": 1200, "unit": "g"}
